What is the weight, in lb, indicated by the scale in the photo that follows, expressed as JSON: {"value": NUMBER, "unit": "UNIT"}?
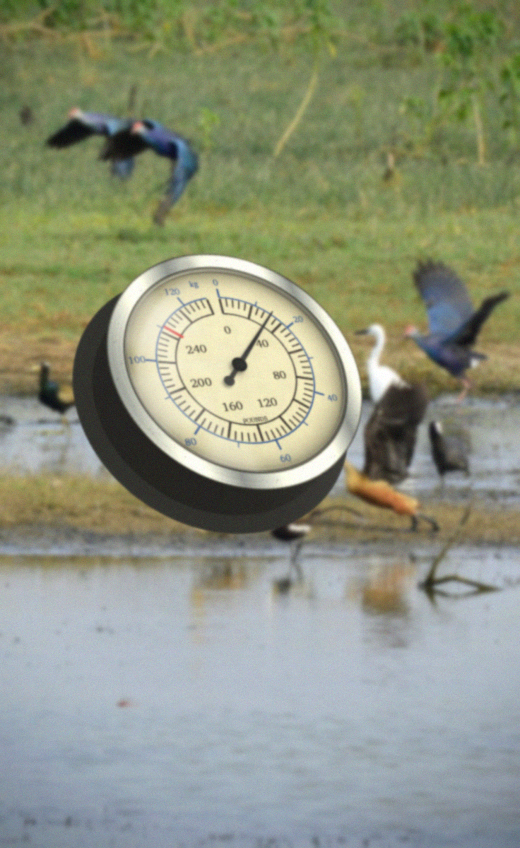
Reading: {"value": 32, "unit": "lb"}
